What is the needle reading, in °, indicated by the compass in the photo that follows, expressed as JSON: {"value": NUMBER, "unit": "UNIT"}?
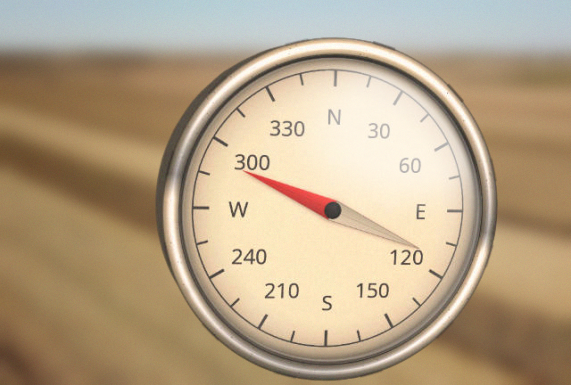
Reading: {"value": 292.5, "unit": "°"}
